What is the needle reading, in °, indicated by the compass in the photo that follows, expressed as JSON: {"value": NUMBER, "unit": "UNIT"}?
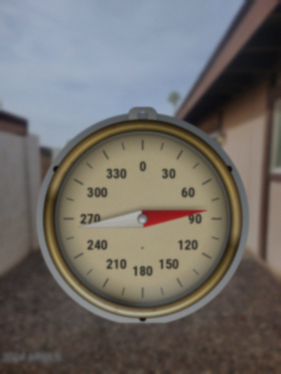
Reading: {"value": 82.5, "unit": "°"}
